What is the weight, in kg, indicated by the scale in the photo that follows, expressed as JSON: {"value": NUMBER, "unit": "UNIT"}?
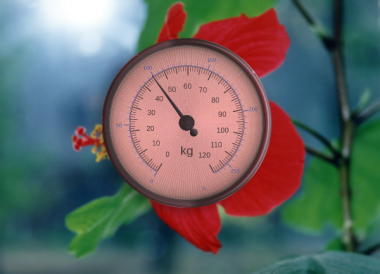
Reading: {"value": 45, "unit": "kg"}
